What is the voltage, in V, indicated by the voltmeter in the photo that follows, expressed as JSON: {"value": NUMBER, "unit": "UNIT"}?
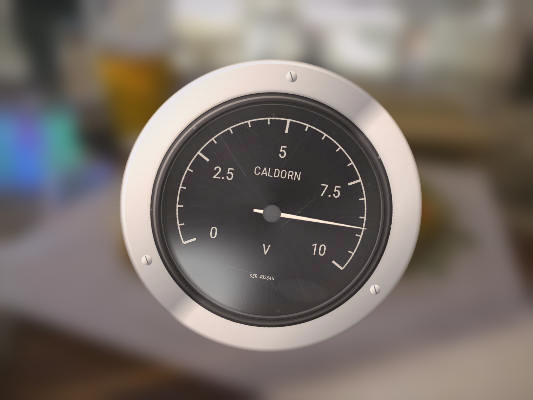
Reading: {"value": 8.75, "unit": "V"}
